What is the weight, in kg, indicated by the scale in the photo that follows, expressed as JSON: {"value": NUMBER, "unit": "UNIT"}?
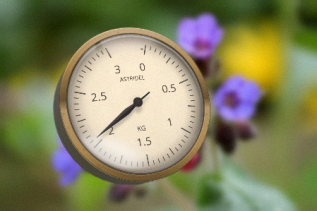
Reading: {"value": 2.05, "unit": "kg"}
